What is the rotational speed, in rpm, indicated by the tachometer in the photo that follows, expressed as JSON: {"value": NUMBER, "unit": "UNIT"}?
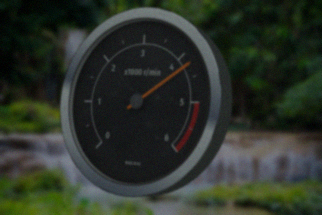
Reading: {"value": 4250, "unit": "rpm"}
